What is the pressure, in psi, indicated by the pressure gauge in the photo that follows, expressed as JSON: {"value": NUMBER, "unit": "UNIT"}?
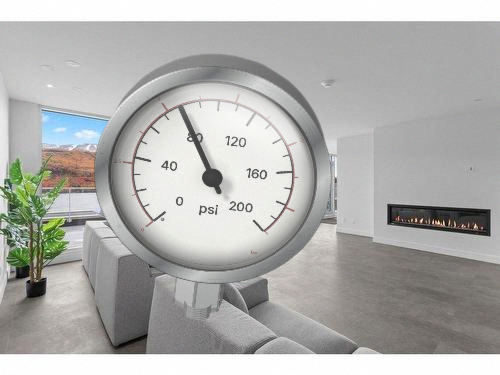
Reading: {"value": 80, "unit": "psi"}
